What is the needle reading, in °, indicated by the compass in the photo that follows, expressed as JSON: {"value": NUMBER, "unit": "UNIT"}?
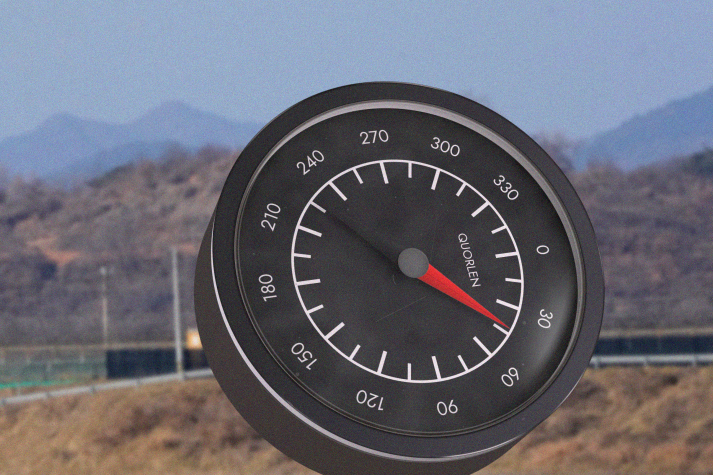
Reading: {"value": 45, "unit": "°"}
